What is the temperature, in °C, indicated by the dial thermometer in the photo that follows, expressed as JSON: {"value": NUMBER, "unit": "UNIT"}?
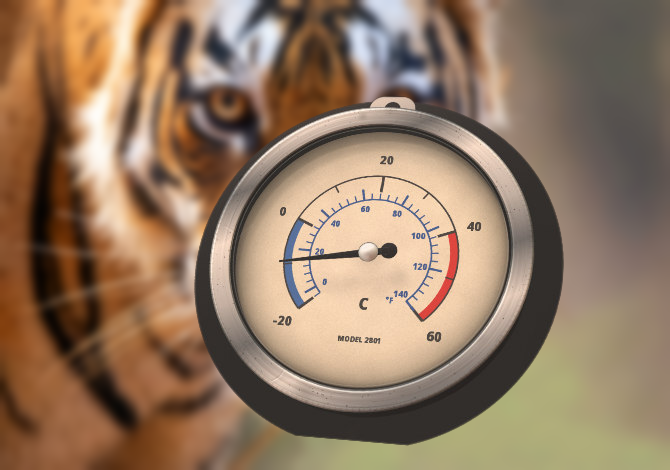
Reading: {"value": -10, "unit": "°C"}
